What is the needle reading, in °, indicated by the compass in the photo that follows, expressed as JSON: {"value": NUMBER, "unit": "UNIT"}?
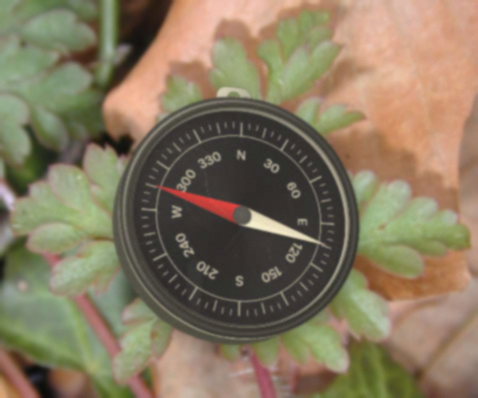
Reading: {"value": 285, "unit": "°"}
